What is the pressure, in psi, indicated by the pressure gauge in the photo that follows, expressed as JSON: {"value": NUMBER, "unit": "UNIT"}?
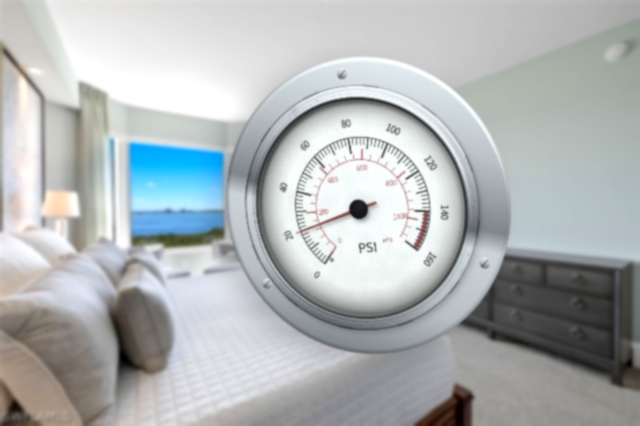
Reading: {"value": 20, "unit": "psi"}
